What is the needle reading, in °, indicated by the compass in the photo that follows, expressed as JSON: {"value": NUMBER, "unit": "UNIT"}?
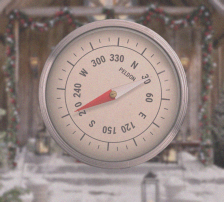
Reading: {"value": 210, "unit": "°"}
